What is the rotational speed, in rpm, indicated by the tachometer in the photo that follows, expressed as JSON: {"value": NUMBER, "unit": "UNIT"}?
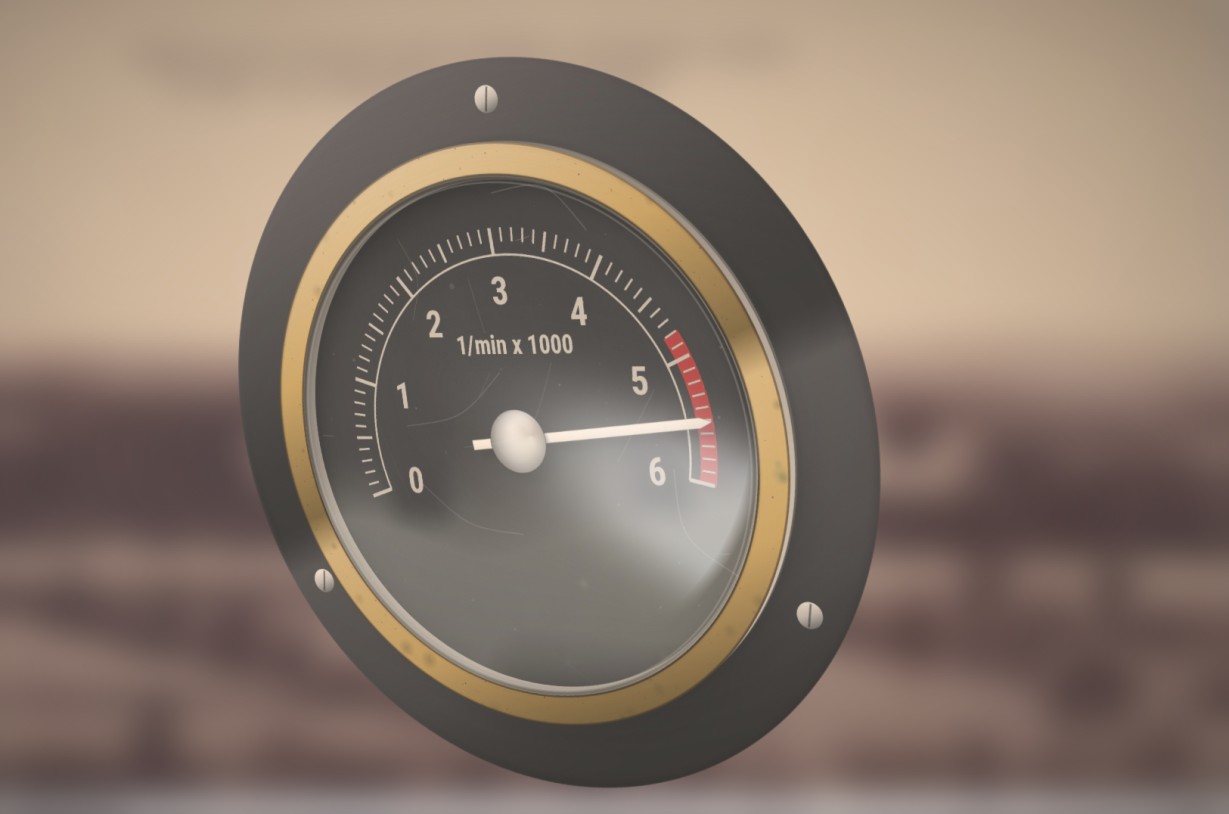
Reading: {"value": 5500, "unit": "rpm"}
